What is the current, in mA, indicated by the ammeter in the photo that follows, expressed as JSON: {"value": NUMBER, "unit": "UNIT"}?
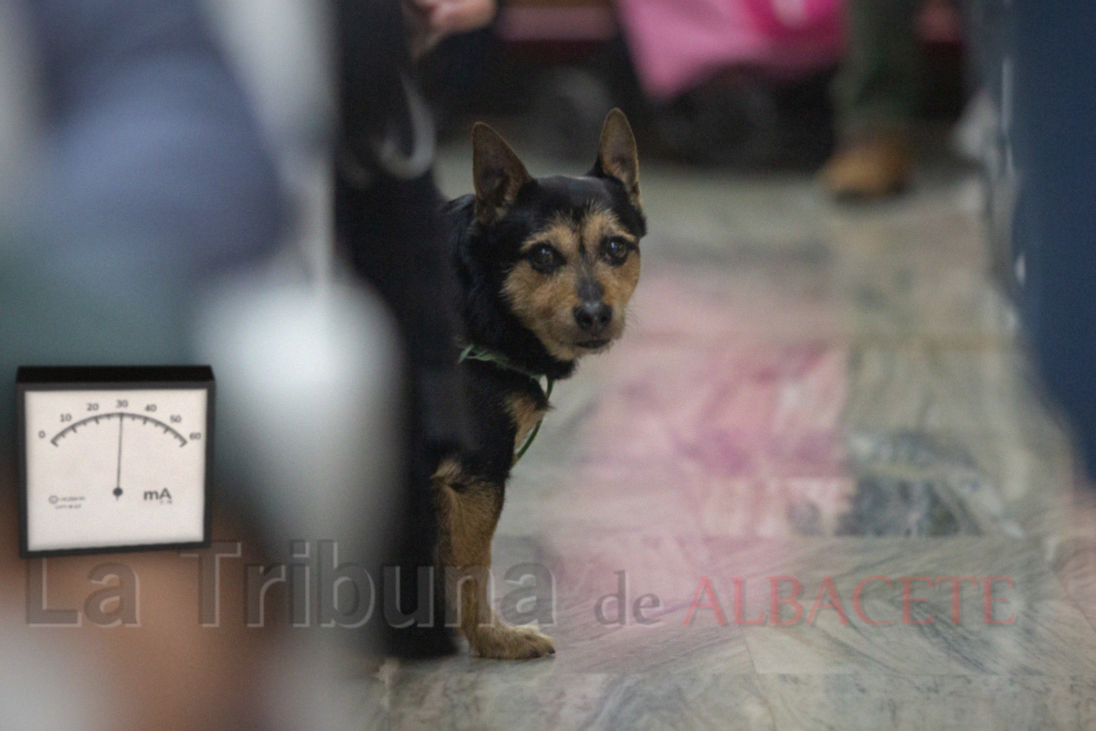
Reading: {"value": 30, "unit": "mA"}
